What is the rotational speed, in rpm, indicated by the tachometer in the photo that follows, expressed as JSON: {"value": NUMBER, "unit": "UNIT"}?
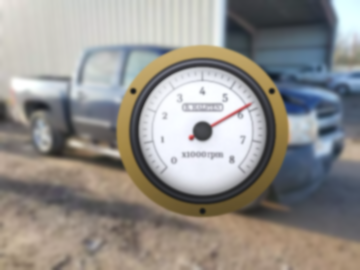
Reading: {"value": 5800, "unit": "rpm"}
